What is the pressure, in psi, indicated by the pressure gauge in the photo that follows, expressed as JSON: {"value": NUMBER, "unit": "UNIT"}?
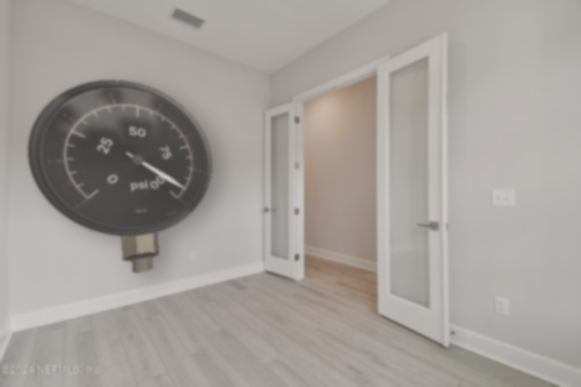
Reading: {"value": 95, "unit": "psi"}
